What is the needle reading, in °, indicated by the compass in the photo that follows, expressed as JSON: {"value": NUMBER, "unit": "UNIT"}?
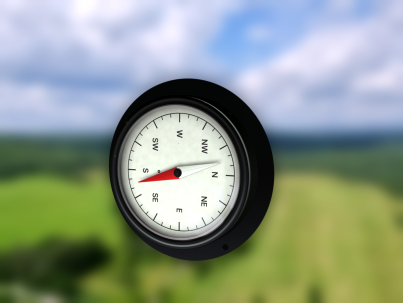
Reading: {"value": 165, "unit": "°"}
